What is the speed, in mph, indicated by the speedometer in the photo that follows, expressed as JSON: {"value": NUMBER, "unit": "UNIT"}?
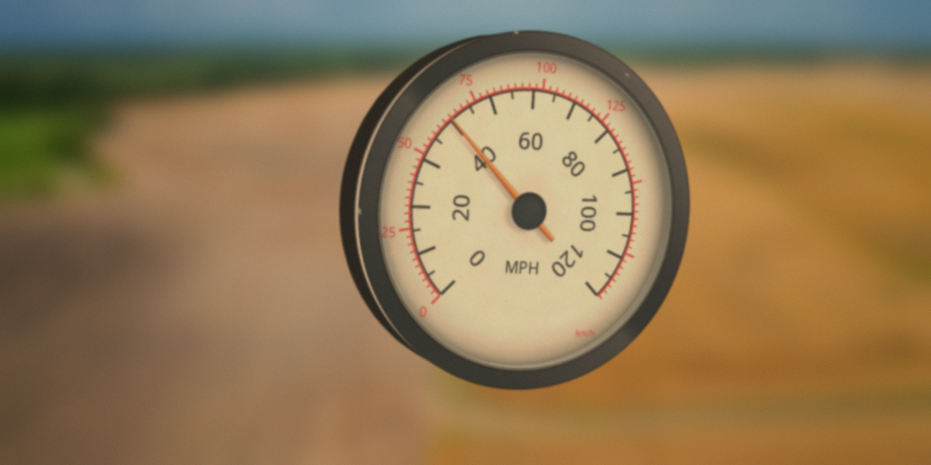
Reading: {"value": 40, "unit": "mph"}
